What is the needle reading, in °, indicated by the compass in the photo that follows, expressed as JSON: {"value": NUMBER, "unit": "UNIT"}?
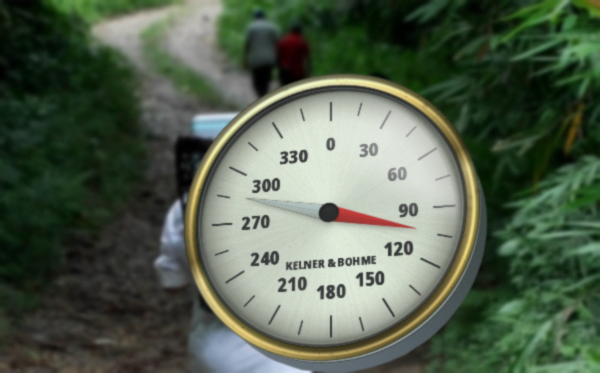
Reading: {"value": 105, "unit": "°"}
